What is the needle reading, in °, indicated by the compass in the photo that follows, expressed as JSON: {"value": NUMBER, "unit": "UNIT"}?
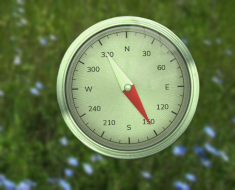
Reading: {"value": 150, "unit": "°"}
